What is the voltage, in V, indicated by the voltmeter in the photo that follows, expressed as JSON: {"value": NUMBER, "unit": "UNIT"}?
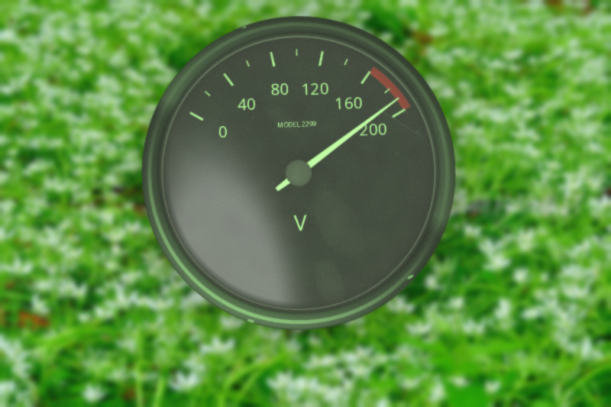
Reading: {"value": 190, "unit": "V"}
